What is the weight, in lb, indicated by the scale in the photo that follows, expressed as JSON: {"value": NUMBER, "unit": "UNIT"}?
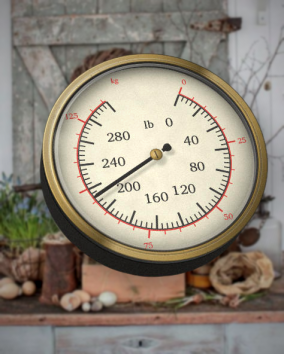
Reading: {"value": 212, "unit": "lb"}
